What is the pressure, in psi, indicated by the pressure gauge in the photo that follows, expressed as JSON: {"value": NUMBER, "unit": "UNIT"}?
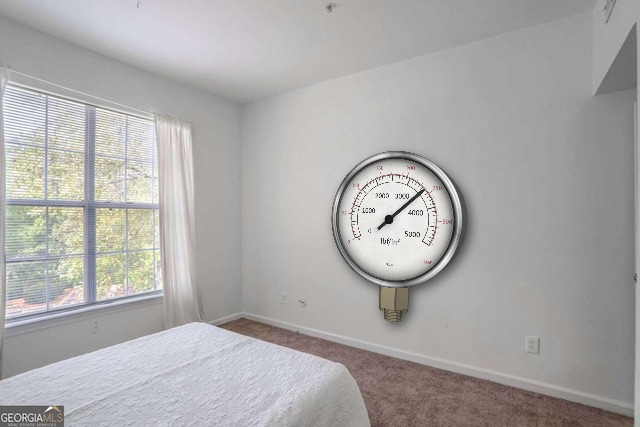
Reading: {"value": 3500, "unit": "psi"}
